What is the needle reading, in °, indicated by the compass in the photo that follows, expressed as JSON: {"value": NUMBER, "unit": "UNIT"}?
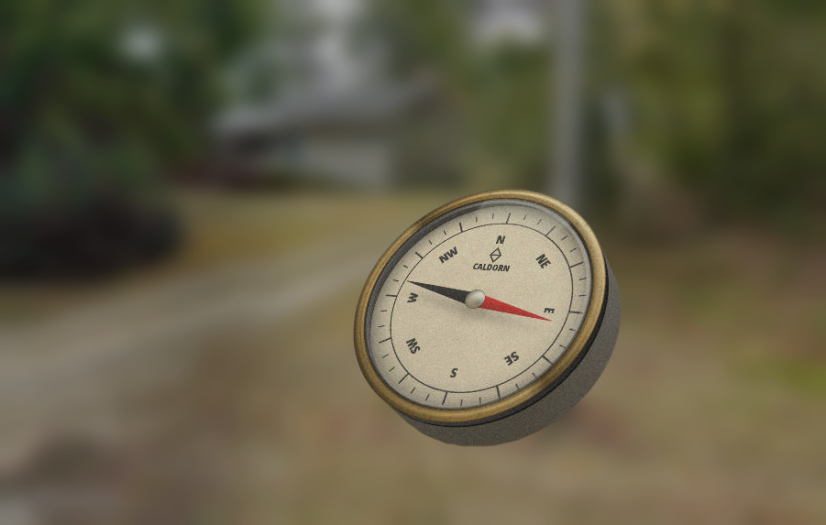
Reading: {"value": 100, "unit": "°"}
